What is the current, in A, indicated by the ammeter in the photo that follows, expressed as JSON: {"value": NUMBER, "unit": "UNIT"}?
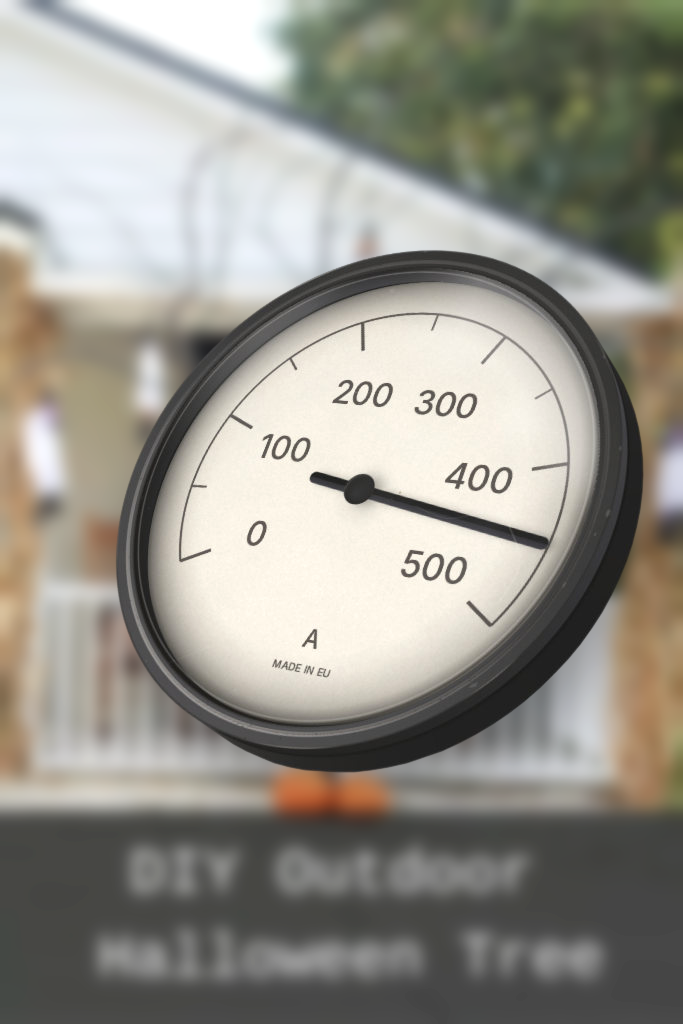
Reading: {"value": 450, "unit": "A"}
